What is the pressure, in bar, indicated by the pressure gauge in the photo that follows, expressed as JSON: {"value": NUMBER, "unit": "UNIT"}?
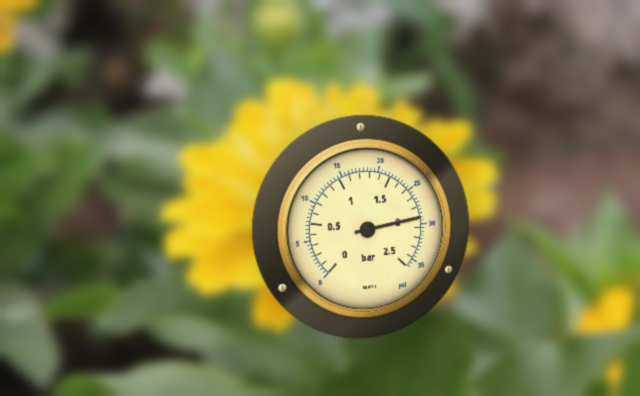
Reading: {"value": 2, "unit": "bar"}
